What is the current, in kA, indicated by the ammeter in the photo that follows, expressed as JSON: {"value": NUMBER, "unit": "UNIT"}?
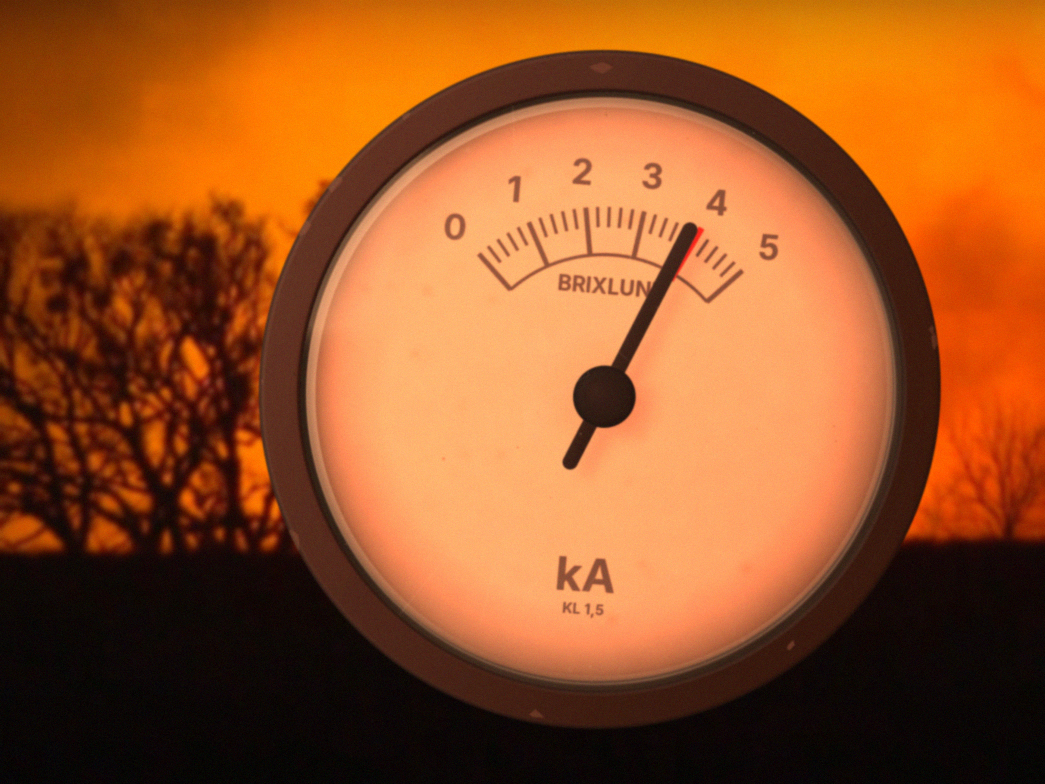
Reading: {"value": 3.8, "unit": "kA"}
